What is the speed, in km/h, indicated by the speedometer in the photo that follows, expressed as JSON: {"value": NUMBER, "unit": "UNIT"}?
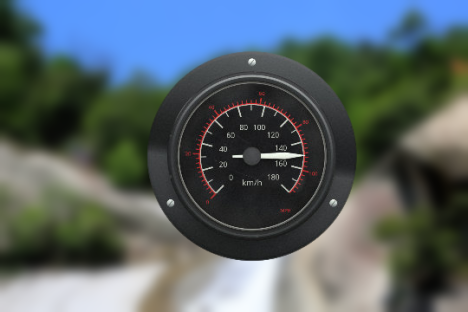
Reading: {"value": 150, "unit": "km/h"}
